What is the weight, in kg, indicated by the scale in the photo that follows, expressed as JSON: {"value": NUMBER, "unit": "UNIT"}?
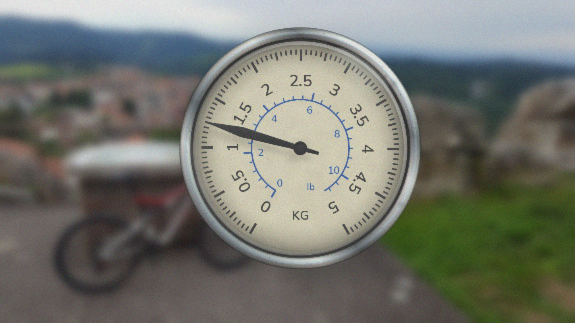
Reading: {"value": 1.25, "unit": "kg"}
